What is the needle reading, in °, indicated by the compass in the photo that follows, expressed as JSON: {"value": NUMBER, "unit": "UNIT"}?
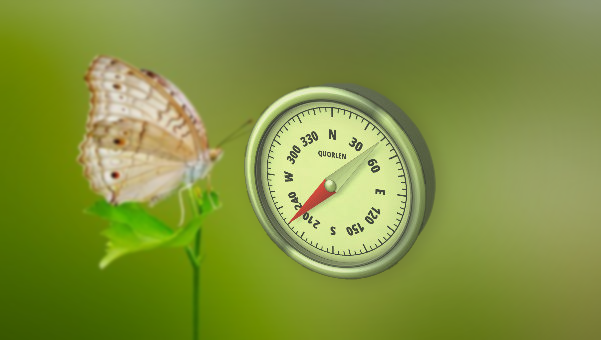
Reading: {"value": 225, "unit": "°"}
